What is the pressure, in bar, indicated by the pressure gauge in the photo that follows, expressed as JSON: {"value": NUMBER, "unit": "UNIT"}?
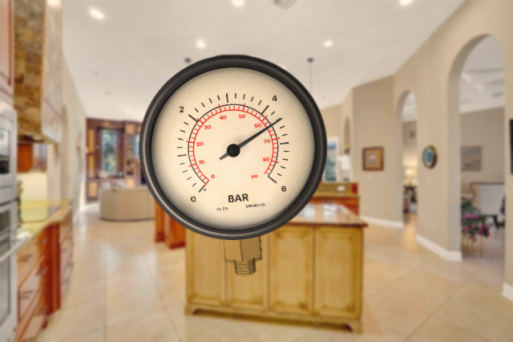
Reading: {"value": 4.4, "unit": "bar"}
